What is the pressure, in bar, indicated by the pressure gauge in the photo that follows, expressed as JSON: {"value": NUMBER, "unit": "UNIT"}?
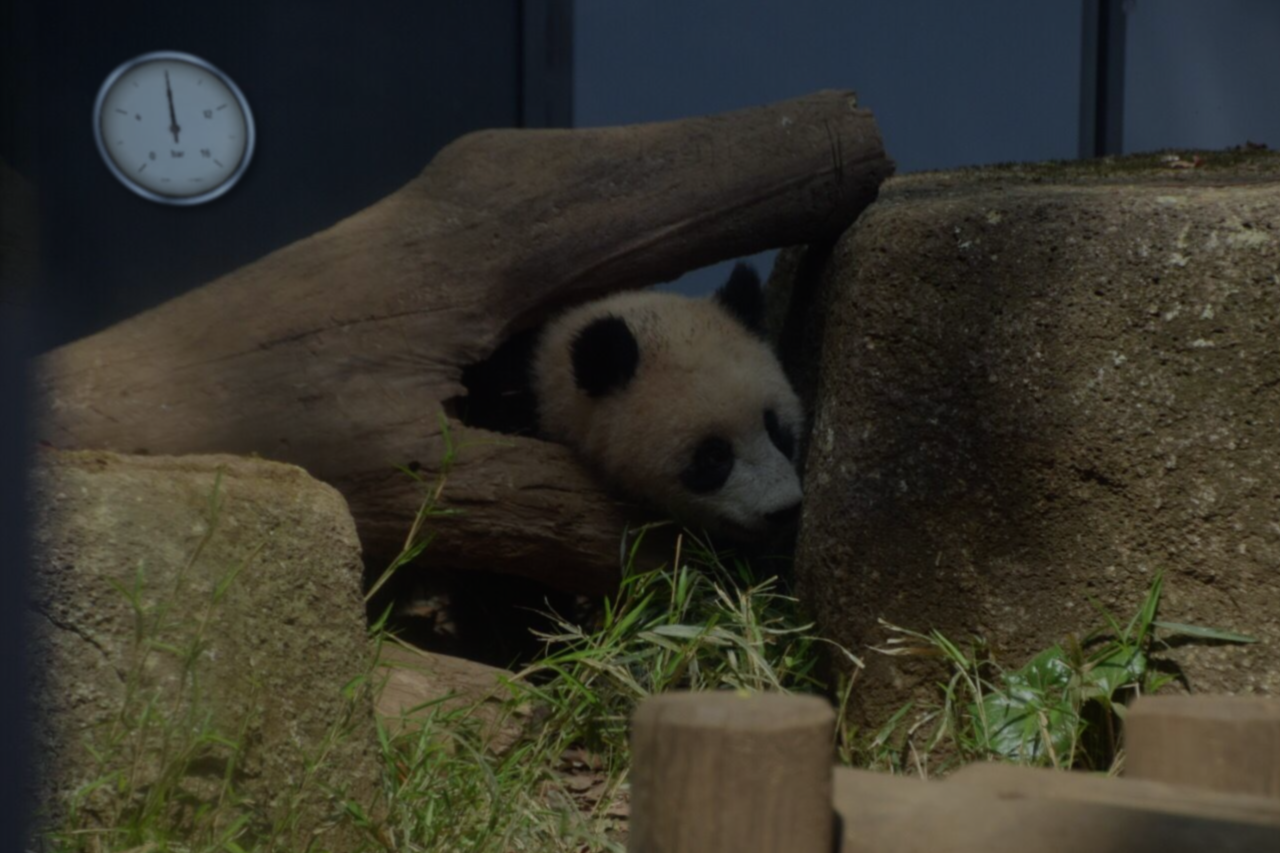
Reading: {"value": 8, "unit": "bar"}
